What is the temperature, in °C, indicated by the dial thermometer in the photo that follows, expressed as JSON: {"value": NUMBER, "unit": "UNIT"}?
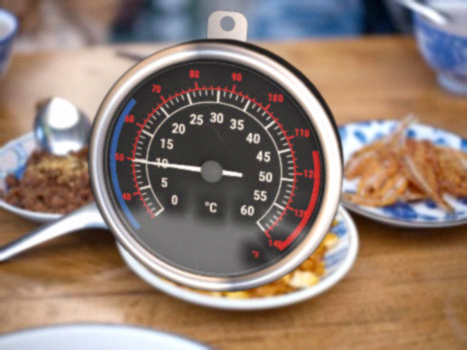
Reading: {"value": 10, "unit": "°C"}
